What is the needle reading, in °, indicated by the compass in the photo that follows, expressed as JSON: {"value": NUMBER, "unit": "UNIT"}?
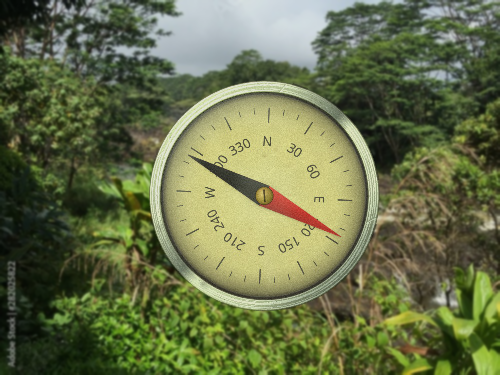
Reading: {"value": 115, "unit": "°"}
